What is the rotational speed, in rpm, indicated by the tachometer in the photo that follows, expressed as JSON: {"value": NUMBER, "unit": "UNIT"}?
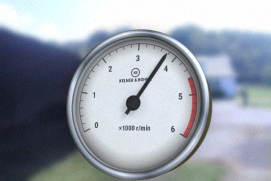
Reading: {"value": 3800, "unit": "rpm"}
